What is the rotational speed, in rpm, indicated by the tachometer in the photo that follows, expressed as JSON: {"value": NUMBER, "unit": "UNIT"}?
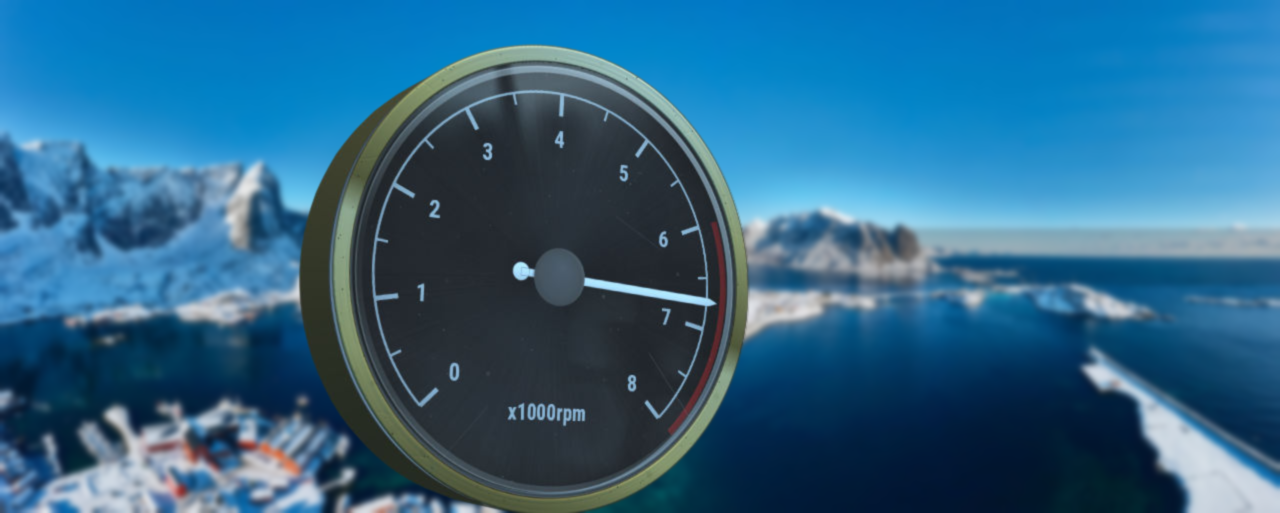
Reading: {"value": 6750, "unit": "rpm"}
